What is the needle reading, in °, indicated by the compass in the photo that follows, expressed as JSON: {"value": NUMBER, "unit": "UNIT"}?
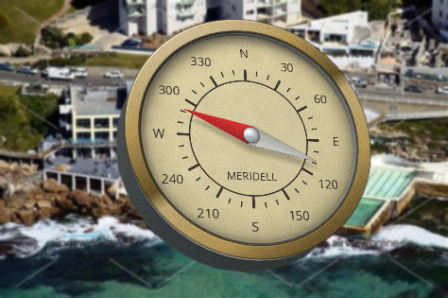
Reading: {"value": 290, "unit": "°"}
